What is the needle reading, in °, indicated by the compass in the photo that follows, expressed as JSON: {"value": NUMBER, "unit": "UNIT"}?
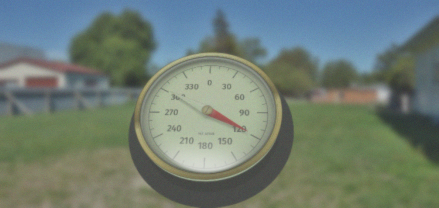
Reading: {"value": 120, "unit": "°"}
